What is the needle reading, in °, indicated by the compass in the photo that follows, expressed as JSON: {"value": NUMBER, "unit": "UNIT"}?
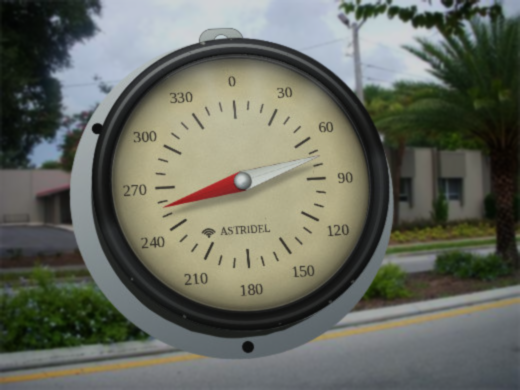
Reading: {"value": 255, "unit": "°"}
